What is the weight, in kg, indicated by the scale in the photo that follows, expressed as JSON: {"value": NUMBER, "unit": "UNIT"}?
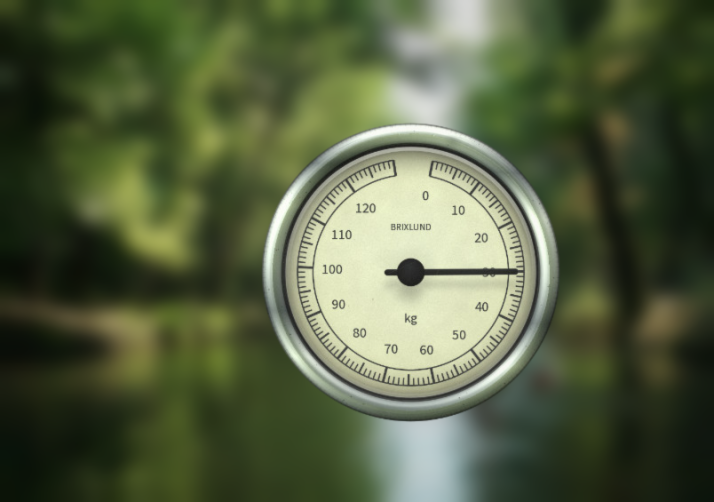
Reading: {"value": 30, "unit": "kg"}
